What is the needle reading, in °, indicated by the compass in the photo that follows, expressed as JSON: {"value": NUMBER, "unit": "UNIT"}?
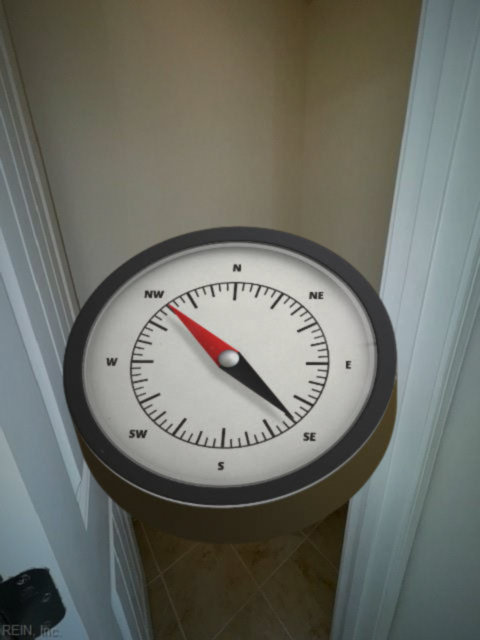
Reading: {"value": 315, "unit": "°"}
